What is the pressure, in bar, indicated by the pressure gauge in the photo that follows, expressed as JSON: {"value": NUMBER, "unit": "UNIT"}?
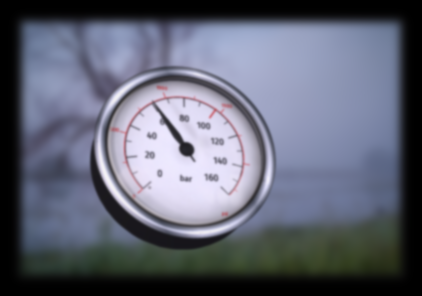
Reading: {"value": 60, "unit": "bar"}
